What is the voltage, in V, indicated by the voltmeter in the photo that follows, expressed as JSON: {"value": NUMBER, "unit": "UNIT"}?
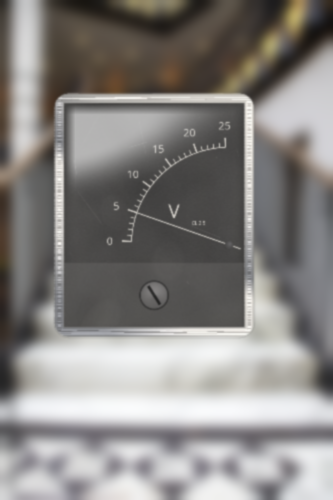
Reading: {"value": 5, "unit": "V"}
